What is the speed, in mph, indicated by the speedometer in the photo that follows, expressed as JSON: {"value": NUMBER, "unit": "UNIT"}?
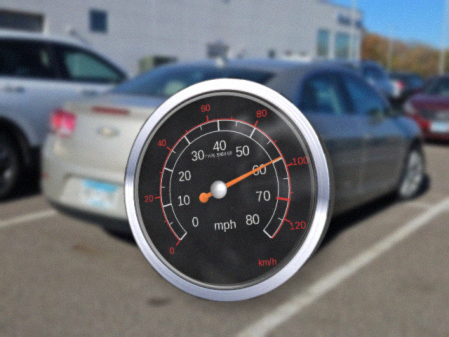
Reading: {"value": 60, "unit": "mph"}
